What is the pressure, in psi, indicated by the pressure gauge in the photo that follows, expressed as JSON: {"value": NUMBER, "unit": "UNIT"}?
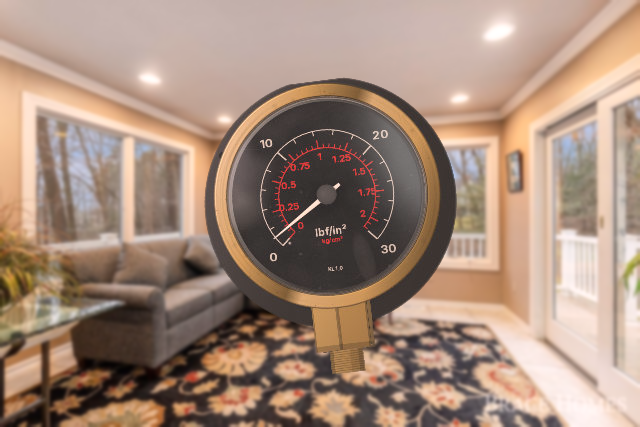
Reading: {"value": 1, "unit": "psi"}
